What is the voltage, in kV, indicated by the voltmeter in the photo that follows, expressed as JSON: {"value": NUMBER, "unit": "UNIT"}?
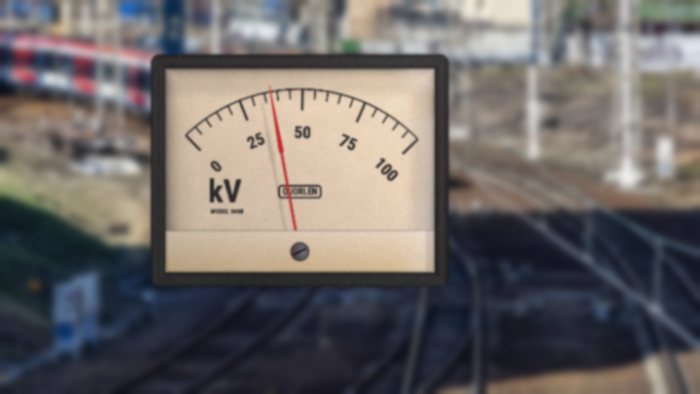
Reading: {"value": 37.5, "unit": "kV"}
